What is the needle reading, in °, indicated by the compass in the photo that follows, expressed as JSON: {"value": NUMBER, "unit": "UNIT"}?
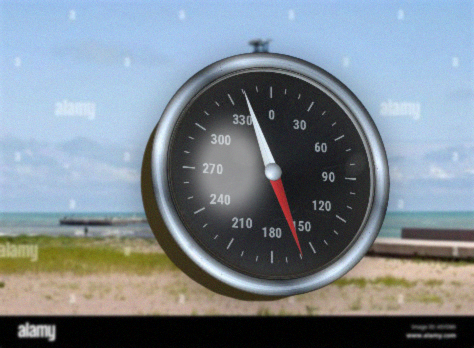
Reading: {"value": 160, "unit": "°"}
